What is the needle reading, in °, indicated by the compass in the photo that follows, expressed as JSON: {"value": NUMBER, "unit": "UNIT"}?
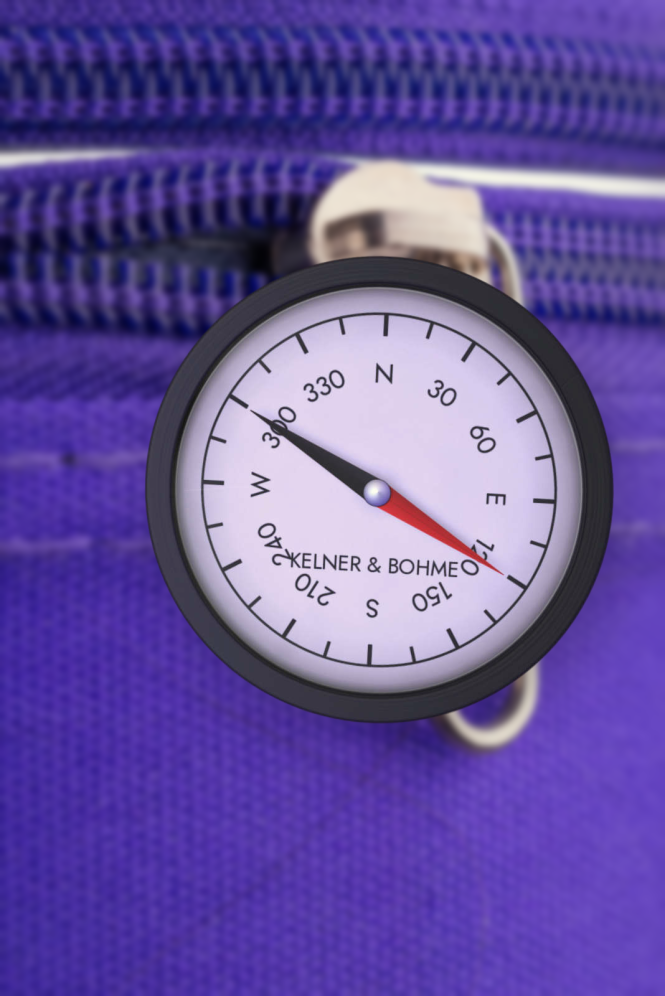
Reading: {"value": 120, "unit": "°"}
